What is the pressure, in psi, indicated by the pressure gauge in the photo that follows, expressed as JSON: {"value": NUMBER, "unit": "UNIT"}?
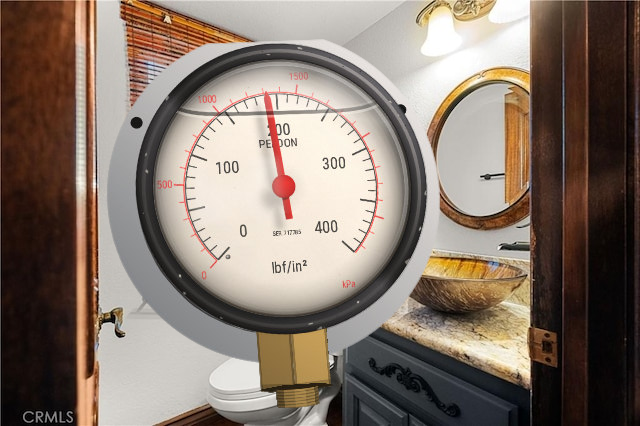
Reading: {"value": 190, "unit": "psi"}
